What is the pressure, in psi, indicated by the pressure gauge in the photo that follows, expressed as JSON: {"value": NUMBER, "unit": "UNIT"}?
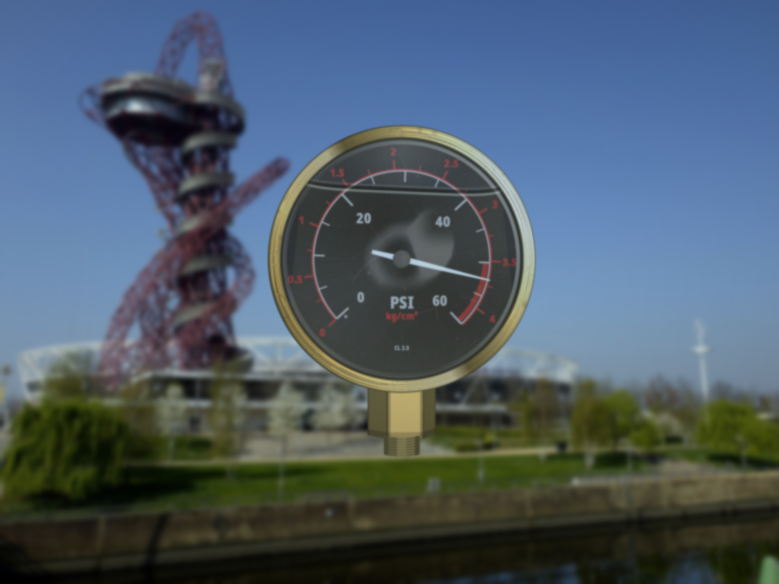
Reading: {"value": 52.5, "unit": "psi"}
